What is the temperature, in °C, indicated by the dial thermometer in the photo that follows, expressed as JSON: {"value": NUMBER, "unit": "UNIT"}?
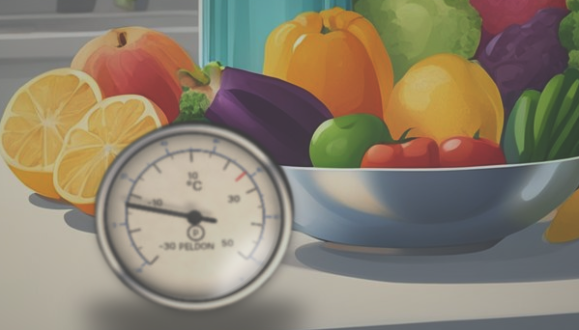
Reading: {"value": -12.5, "unit": "°C"}
